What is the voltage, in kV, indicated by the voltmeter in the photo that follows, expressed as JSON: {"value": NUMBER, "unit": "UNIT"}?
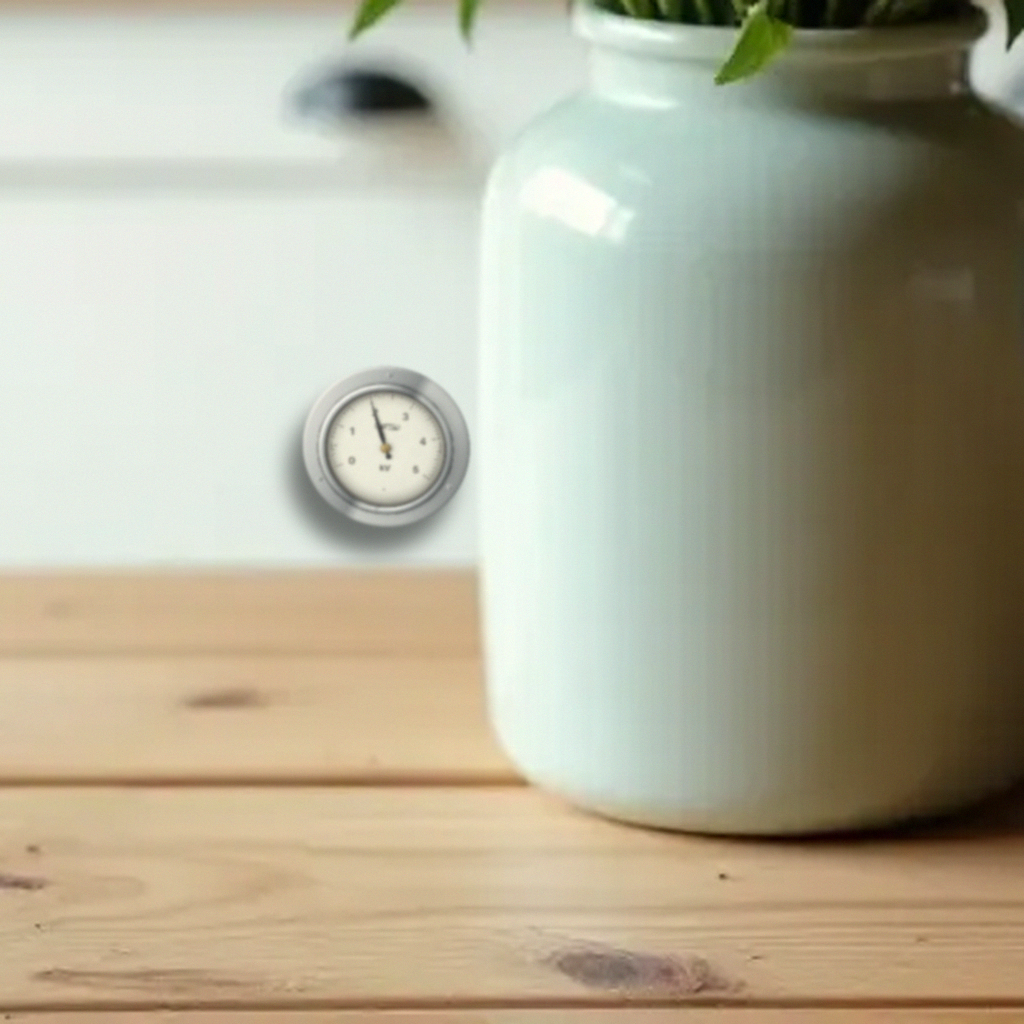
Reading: {"value": 2, "unit": "kV"}
